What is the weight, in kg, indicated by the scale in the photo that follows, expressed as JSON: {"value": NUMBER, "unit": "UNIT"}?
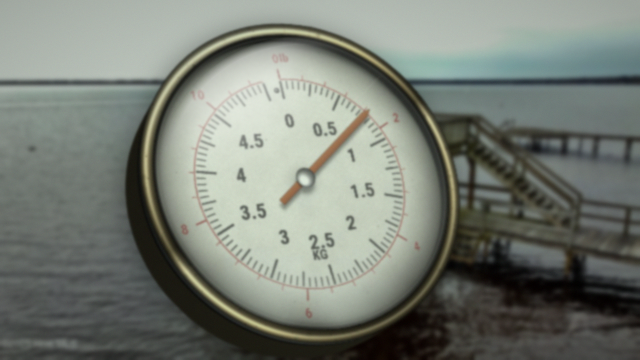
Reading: {"value": 0.75, "unit": "kg"}
